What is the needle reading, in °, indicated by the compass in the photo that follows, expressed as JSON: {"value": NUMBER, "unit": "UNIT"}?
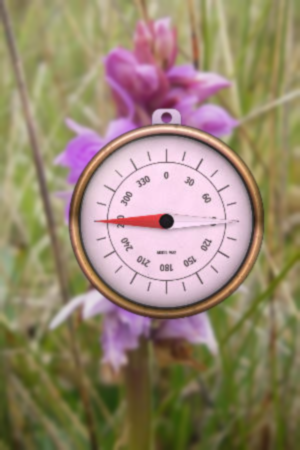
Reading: {"value": 270, "unit": "°"}
